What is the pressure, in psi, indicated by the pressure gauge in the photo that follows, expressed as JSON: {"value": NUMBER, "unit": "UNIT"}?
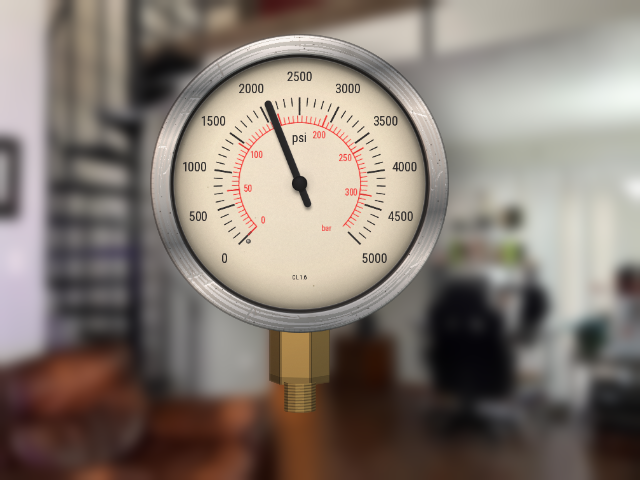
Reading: {"value": 2100, "unit": "psi"}
